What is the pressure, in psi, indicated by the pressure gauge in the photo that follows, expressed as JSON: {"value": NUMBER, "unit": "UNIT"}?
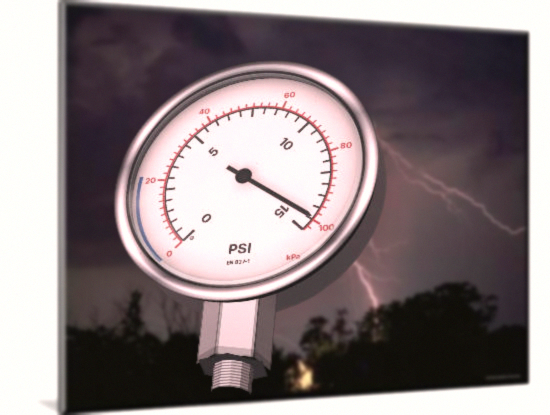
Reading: {"value": 14.5, "unit": "psi"}
